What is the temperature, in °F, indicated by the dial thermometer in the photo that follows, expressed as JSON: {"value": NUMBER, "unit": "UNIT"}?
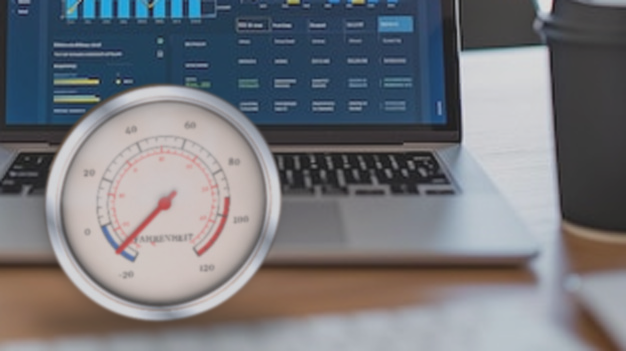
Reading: {"value": -12, "unit": "°F"}
